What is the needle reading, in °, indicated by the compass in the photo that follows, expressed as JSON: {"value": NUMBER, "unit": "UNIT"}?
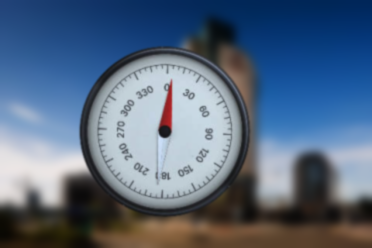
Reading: {"value": 5, "unit": "°"}
